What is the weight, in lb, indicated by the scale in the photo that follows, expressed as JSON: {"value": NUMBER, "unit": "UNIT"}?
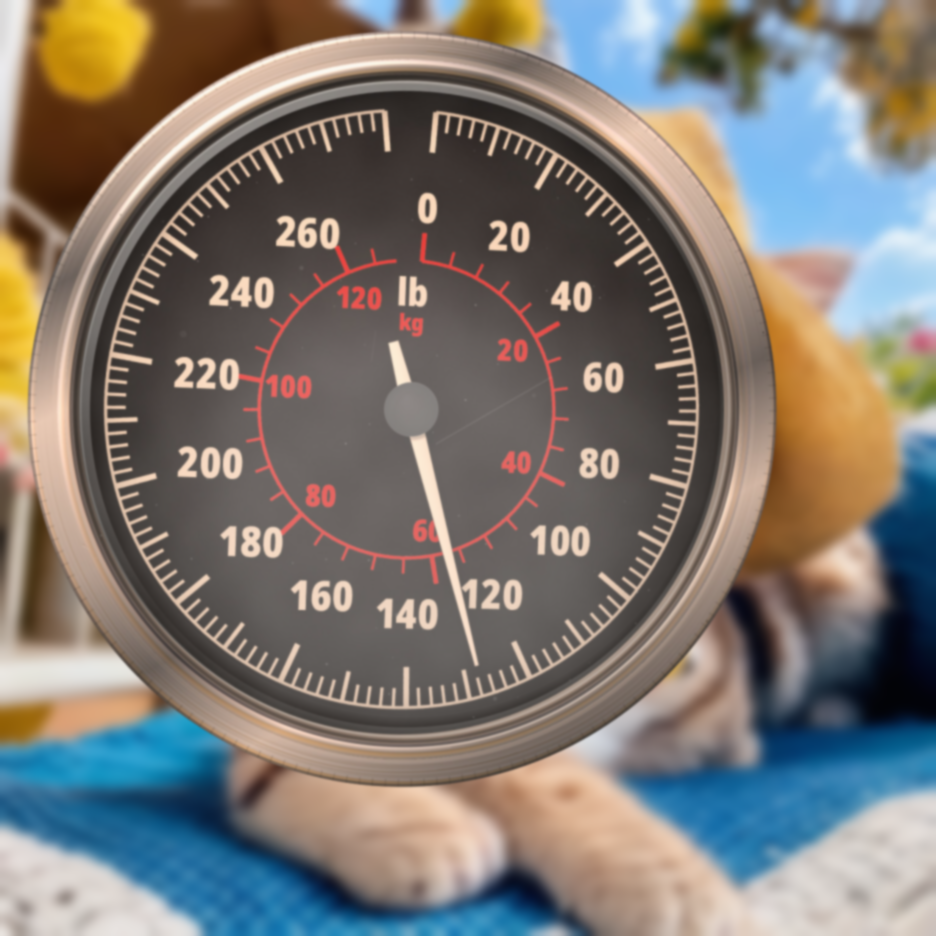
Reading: {"value": 128, "unit": "lb"}
